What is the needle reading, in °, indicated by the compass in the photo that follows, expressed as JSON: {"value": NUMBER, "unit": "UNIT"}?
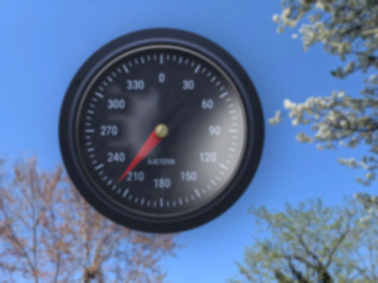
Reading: {"value": 220, "unit": "°"}
